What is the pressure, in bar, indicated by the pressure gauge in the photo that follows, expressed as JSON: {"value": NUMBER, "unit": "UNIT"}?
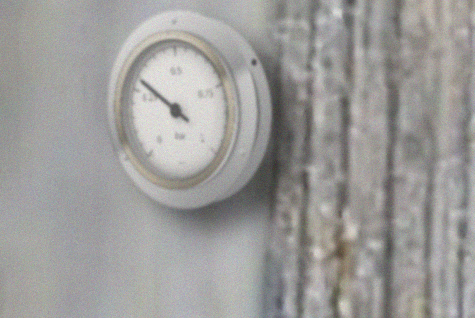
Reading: {"value": 0.3, "unit": "bar"}
